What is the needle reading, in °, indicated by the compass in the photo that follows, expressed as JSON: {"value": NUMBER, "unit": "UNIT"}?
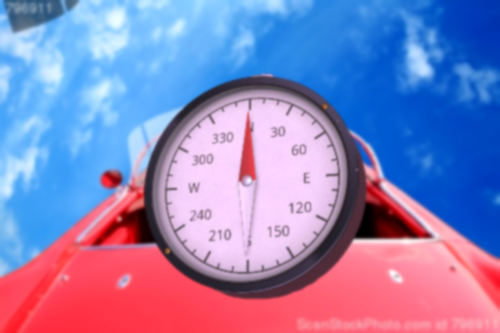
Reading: {"value": 0, "unit": "°"}
